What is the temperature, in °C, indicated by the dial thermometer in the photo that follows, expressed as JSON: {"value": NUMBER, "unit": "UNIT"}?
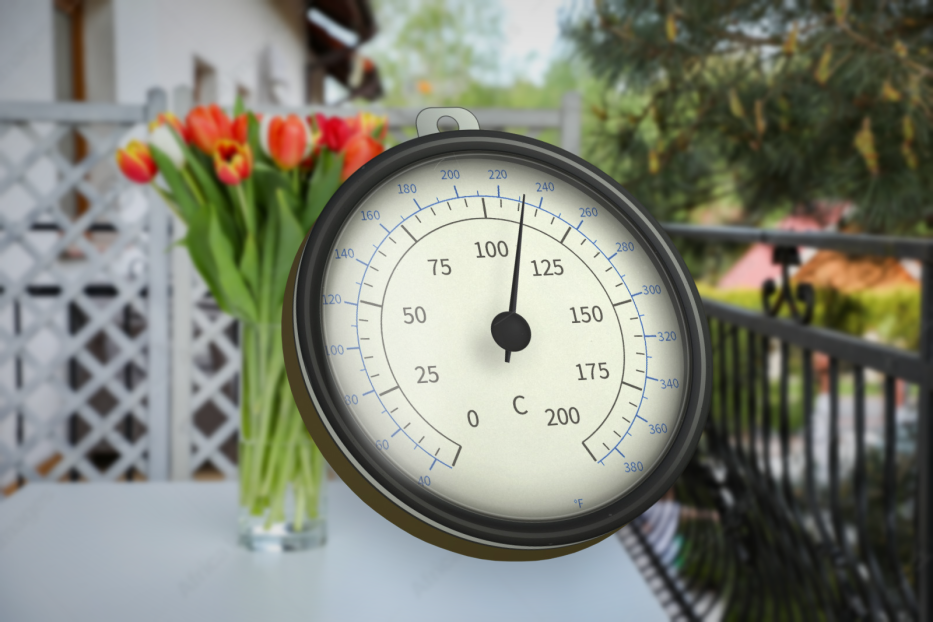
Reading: {"value": 110, "unit": "°C"}
